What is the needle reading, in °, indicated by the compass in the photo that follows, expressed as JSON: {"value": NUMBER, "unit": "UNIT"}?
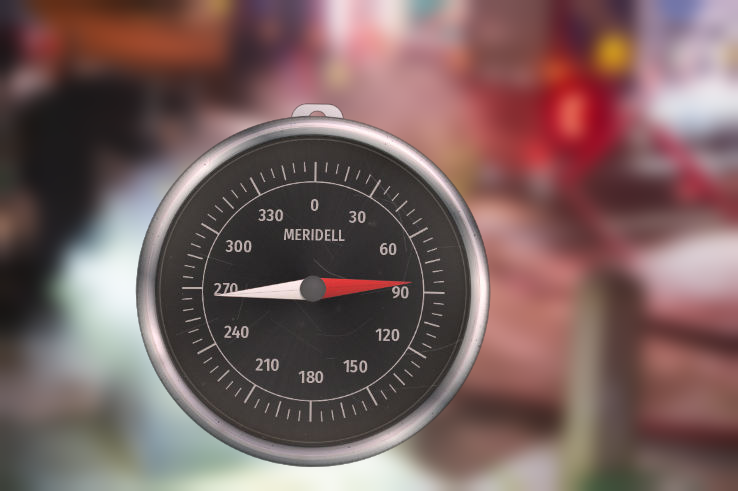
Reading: {"value": 85, "unit": "°"}
